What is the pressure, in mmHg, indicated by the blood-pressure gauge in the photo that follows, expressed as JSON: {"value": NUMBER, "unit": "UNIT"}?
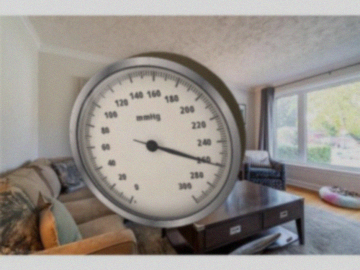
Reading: {"value": 260, "unit": "mmHg"}
